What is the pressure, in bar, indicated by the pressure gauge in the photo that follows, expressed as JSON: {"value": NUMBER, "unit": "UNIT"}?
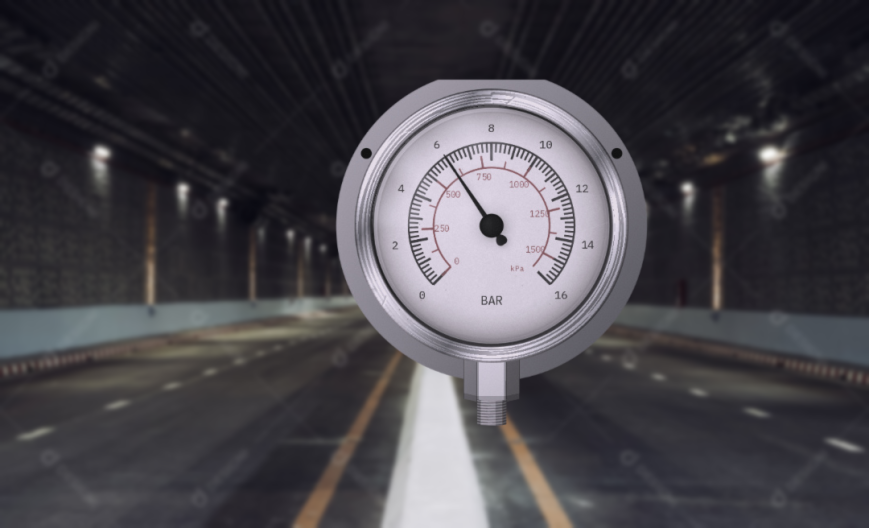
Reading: {"value": 6, "unit": "bar"}
